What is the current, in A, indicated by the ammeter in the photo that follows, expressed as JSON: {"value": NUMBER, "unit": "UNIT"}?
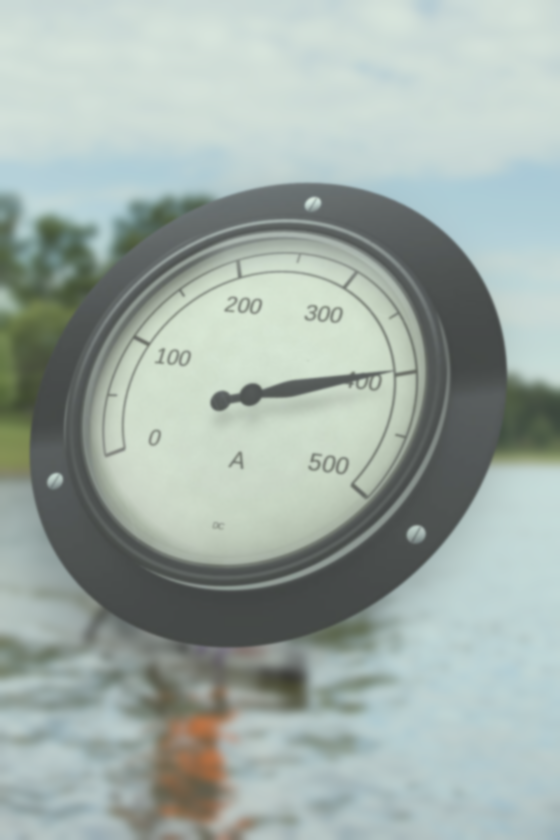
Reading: {"value": 400, "unit": "A"}
